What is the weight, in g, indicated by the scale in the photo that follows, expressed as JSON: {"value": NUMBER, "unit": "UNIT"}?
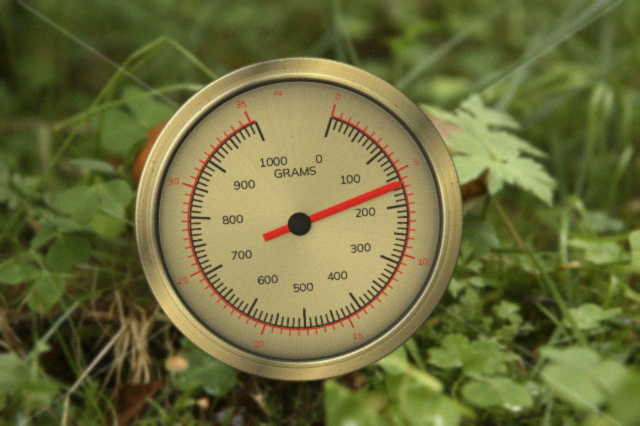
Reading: {"value": 160, "unit": "g"}
